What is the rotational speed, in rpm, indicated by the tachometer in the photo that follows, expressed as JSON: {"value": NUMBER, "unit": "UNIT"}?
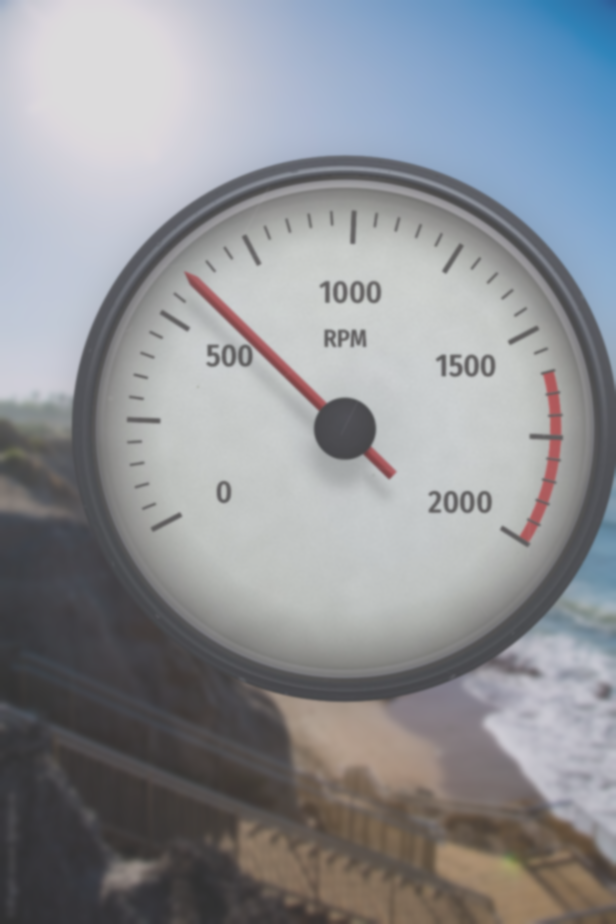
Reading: {"value": 600, "unit": "rpm"}
